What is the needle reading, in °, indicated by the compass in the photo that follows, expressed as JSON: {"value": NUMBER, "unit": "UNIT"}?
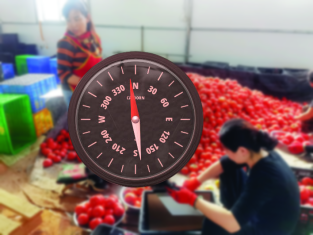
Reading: {"value": 352.5, "unit": "°"}
